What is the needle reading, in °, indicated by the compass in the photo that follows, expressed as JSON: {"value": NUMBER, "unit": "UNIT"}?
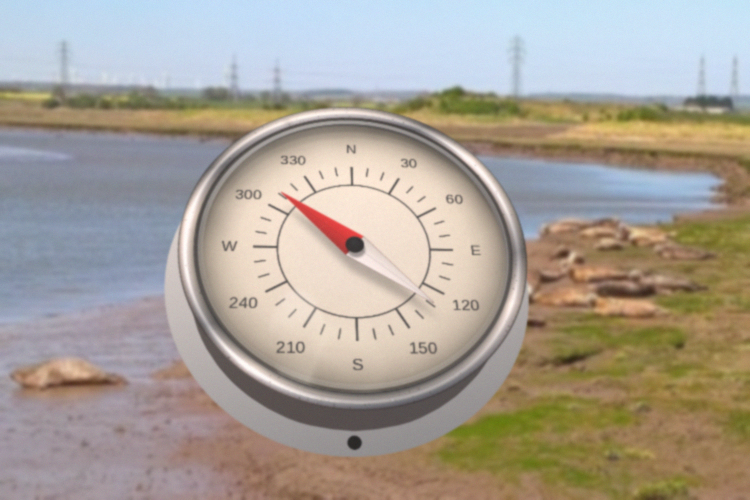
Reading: {"value": 310, "unit": "°"}
